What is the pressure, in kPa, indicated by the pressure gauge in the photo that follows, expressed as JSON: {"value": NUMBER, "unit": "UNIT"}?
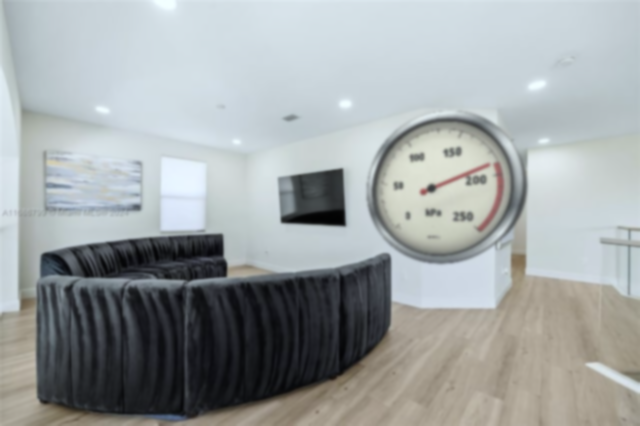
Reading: {"value": 190, "unit": "kPa"}
